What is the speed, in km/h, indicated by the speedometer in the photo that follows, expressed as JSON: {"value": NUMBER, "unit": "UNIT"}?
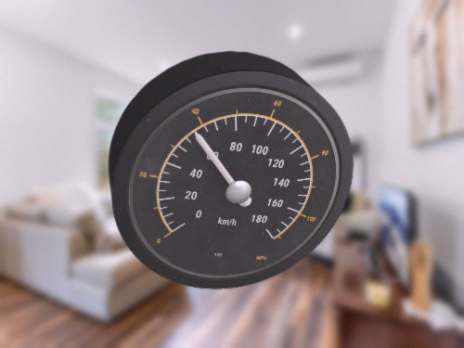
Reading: {"value": 60, "unit": "km/h"}
